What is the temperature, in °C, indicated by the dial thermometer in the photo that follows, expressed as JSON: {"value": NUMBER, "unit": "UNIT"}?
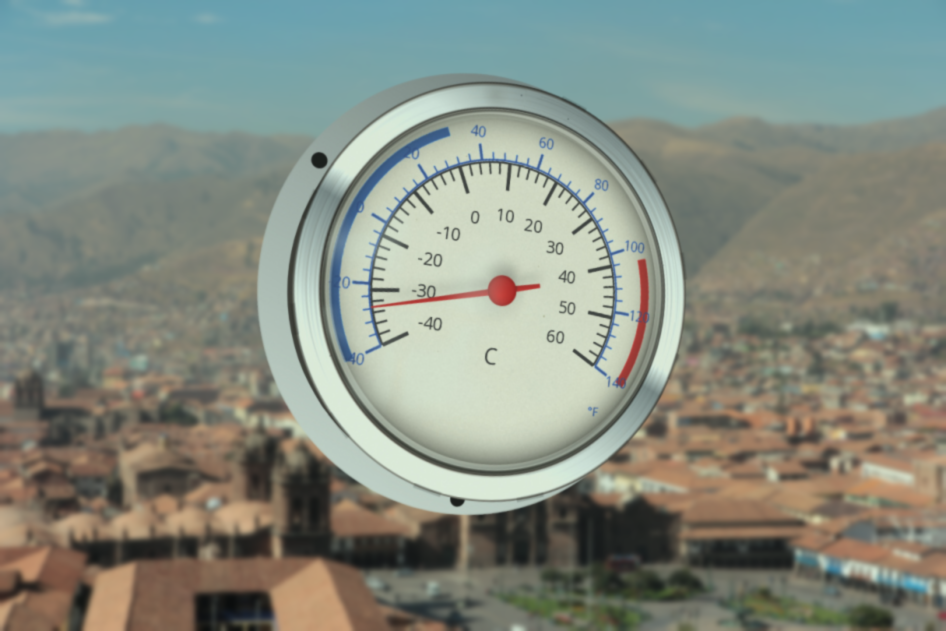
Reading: {"value": -33, "unit": "°C"}
